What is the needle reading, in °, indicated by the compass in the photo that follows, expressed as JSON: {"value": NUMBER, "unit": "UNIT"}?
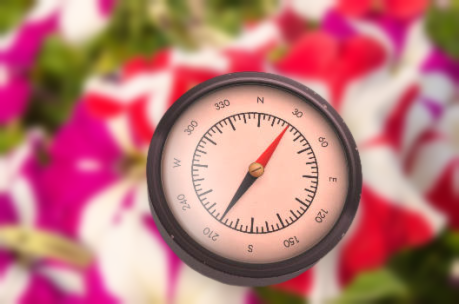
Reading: {"value": 30, "unit": "°"}
